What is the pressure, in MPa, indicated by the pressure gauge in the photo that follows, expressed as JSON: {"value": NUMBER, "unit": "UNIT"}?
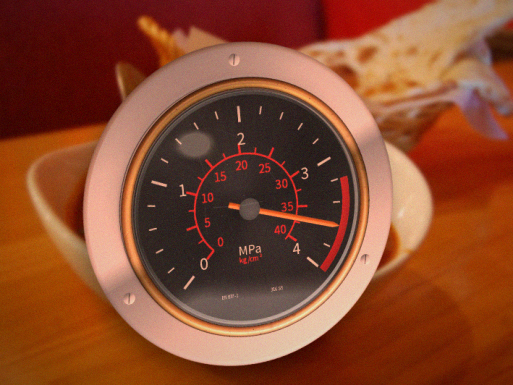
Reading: {"value": 3.6, "unit": "MPa"}
